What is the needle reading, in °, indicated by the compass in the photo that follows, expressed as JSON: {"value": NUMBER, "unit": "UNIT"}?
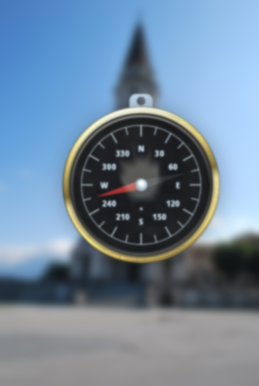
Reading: {"value": 255, "unit": "°"}
